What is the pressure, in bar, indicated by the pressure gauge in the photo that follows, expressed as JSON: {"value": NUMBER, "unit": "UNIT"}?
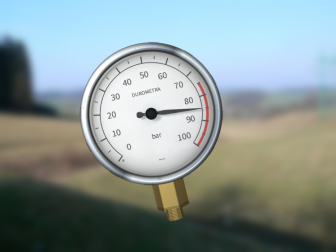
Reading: {"value": 85, "unit": "bar"}
